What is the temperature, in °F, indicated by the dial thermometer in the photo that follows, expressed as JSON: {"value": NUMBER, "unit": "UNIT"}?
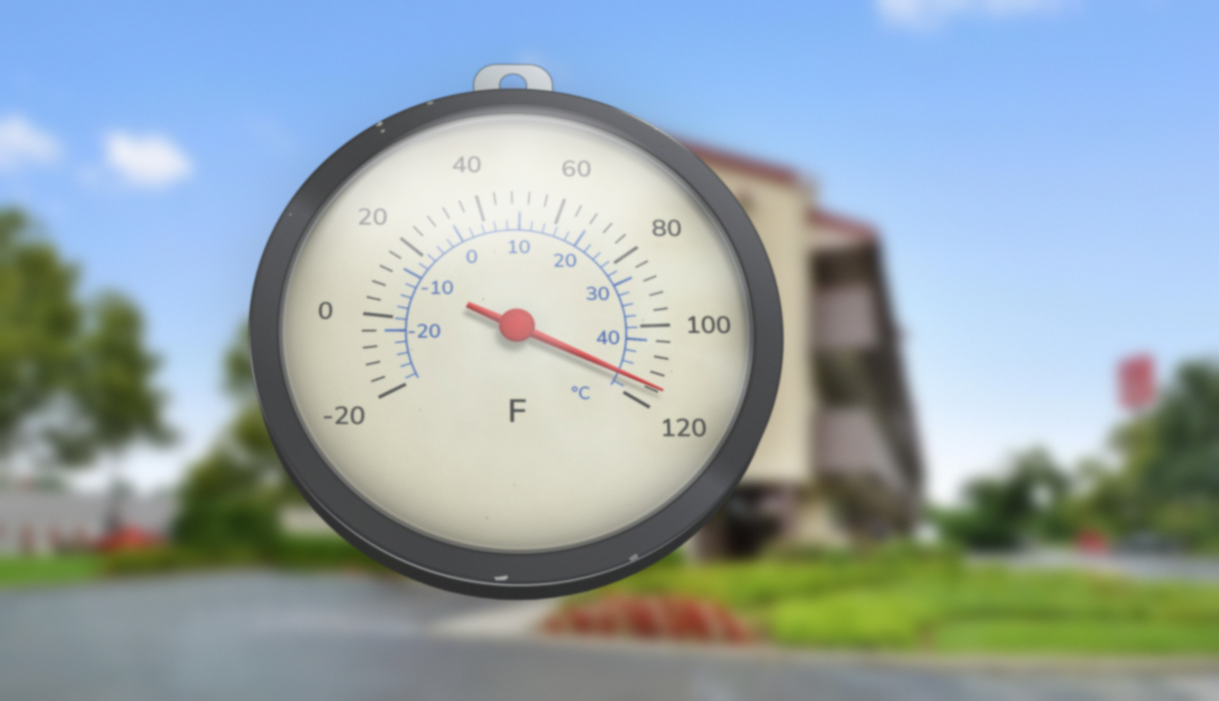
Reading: {"value": 116, "unit": "°F"}
